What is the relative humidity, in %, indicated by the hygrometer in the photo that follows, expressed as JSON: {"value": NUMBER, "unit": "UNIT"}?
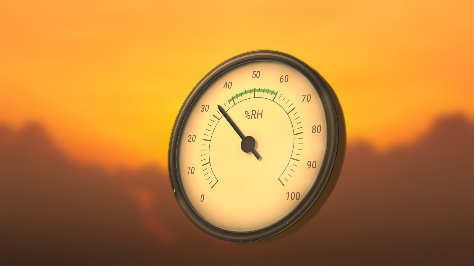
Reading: {"value": 34, "unit": "%"}
